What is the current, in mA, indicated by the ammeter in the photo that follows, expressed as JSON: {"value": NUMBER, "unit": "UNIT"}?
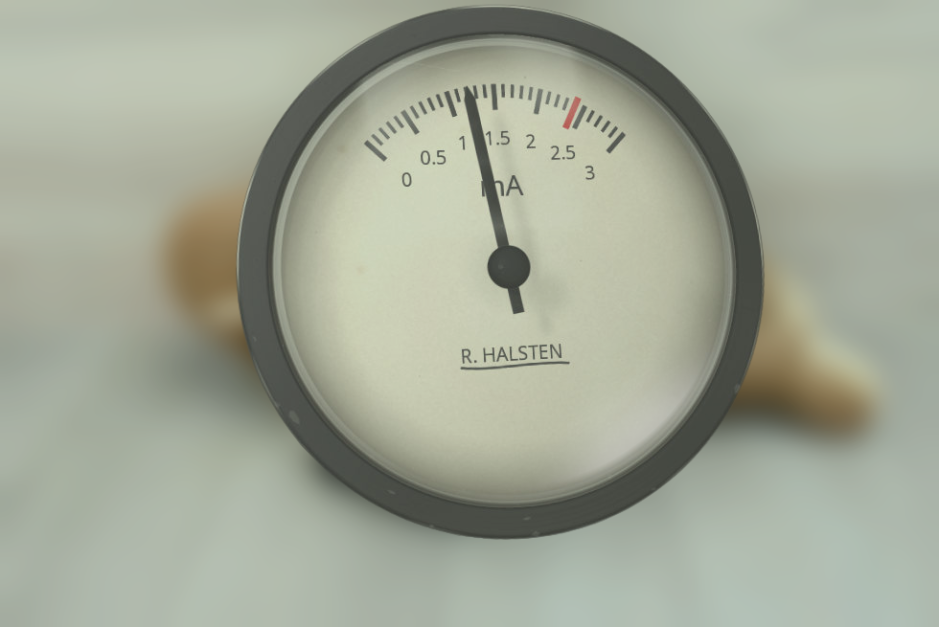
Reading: {"value": 1.2, "unit": "mA"}
